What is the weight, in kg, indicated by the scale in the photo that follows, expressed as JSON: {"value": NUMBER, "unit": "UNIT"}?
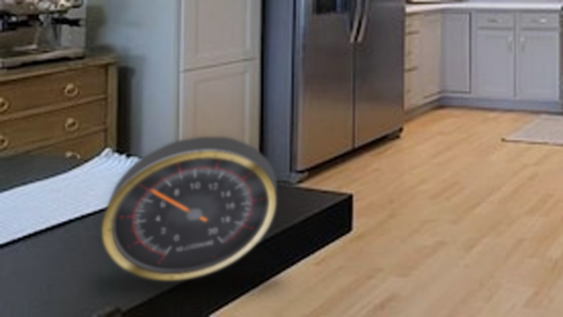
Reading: {"value": 7, "unit": "kg"}
